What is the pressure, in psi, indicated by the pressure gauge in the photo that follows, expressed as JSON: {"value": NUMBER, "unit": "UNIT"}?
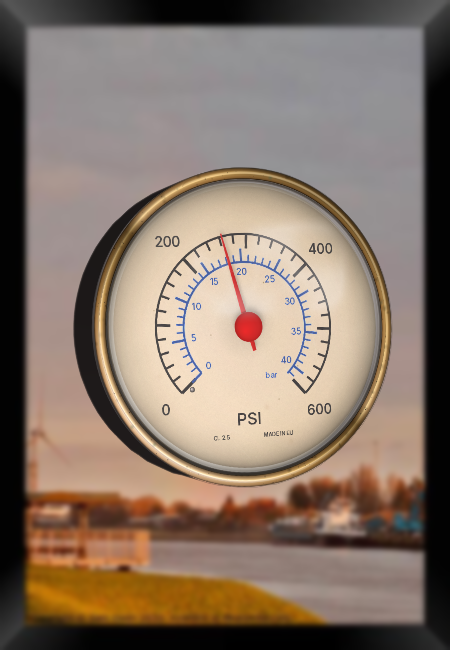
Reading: {"value": 260, "unit": "psi"}
